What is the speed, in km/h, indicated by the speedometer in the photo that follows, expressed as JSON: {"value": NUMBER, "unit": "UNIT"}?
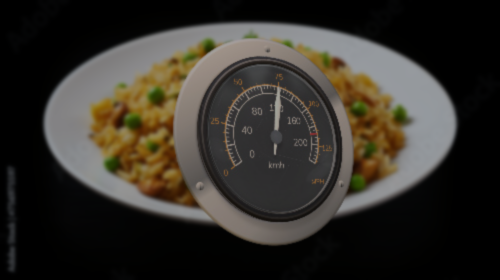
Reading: {"value": 120, "unit": "km/h"}
